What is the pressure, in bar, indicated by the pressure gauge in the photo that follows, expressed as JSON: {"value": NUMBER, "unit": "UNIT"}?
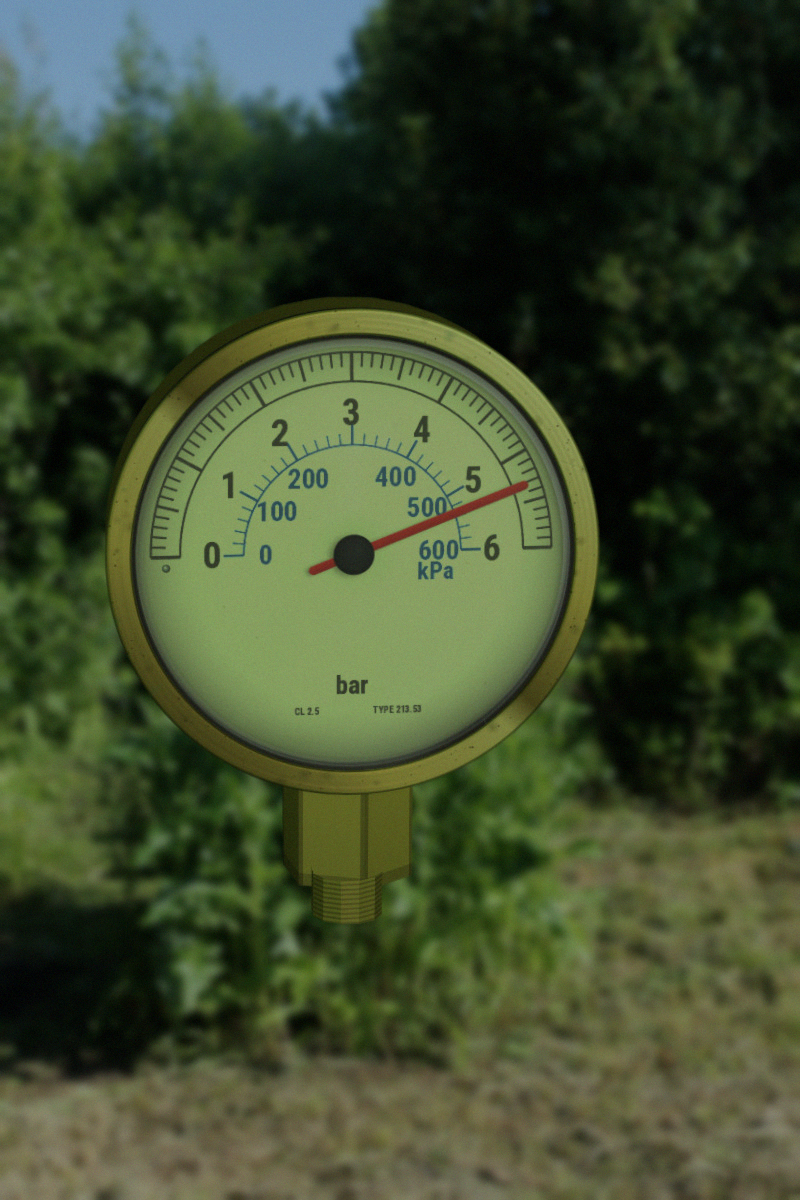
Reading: {"value": 5.3, "unit": "bar"}
